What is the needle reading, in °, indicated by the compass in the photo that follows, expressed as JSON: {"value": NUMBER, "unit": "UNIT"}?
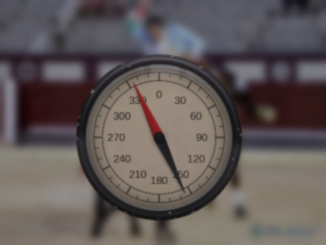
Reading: {"value": 335, "unit": "°"}
